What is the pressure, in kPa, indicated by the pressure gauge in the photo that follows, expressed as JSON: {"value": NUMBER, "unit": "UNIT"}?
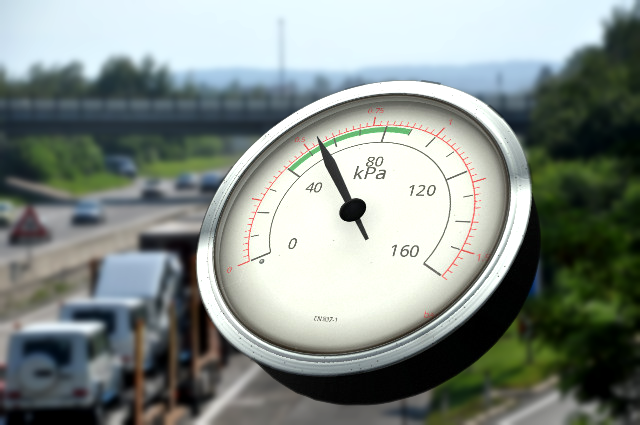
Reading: {"value": 55, "unit": "kPa"}
